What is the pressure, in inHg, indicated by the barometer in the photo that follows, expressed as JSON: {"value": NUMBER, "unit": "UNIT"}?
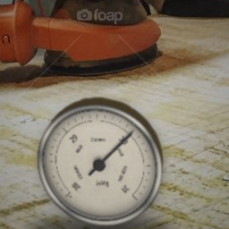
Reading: {"value": 30, "unit": "inHg"}
